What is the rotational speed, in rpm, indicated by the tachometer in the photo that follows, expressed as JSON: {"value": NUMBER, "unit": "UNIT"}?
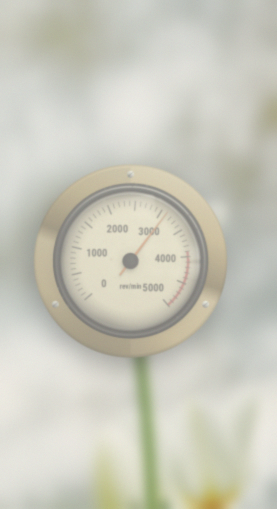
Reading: {"value": 3100, "unit": "rpm"}
